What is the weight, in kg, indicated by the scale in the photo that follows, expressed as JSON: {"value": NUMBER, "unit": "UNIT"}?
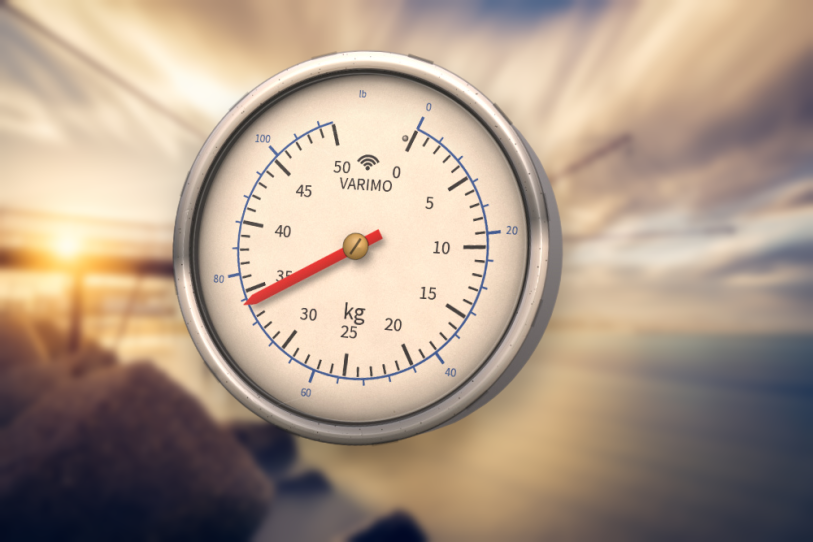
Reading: {"value": 34, "unit": "kg"}
